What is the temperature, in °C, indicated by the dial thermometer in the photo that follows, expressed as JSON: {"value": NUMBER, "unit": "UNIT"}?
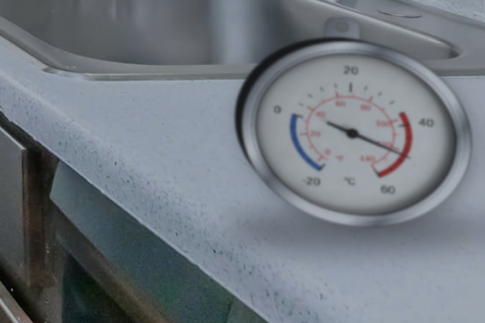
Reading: {"value": 50, "unit": "°C"}
